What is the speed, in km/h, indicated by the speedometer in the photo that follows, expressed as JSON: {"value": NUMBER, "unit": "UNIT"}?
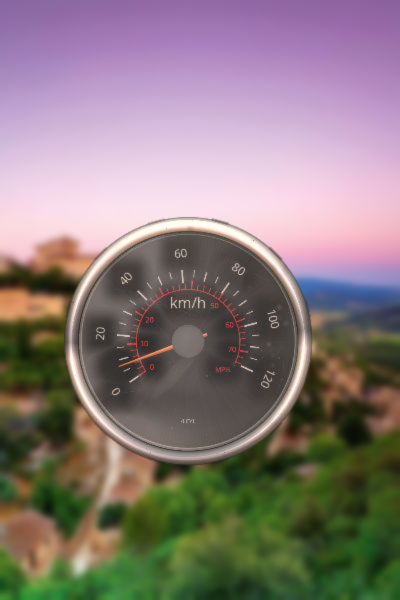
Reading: {"value": 7.5, "unit": "km/h"}
